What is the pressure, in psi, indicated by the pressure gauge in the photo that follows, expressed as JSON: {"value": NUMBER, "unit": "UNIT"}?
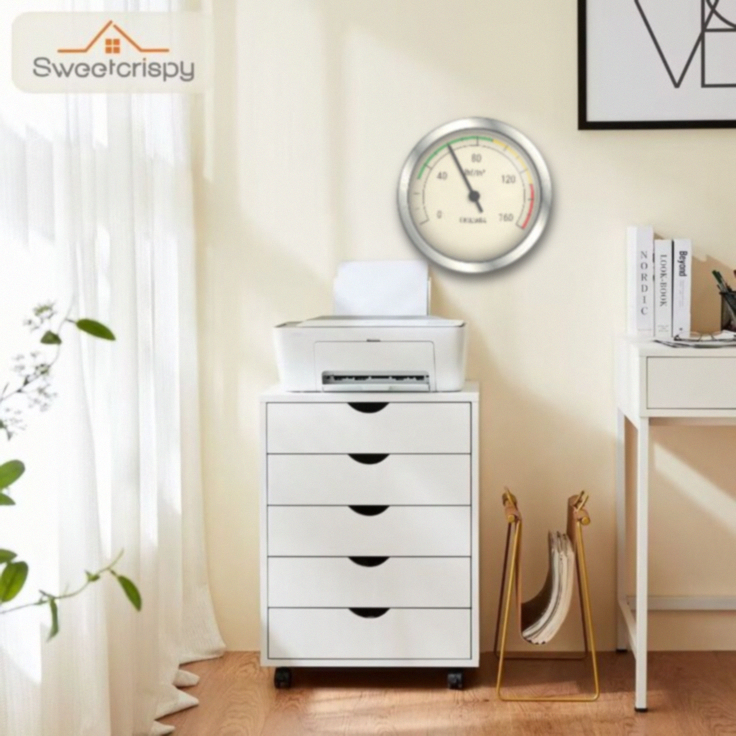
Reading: {"value": 60, "unit": "psi"}
